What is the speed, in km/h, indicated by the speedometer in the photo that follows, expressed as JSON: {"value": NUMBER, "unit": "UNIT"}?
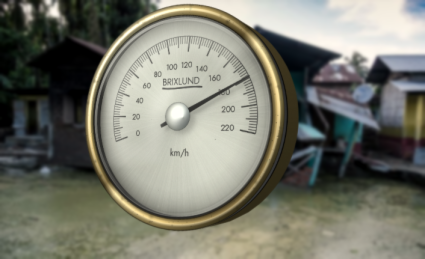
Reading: {"value": 180, "unit": "km/h"}
